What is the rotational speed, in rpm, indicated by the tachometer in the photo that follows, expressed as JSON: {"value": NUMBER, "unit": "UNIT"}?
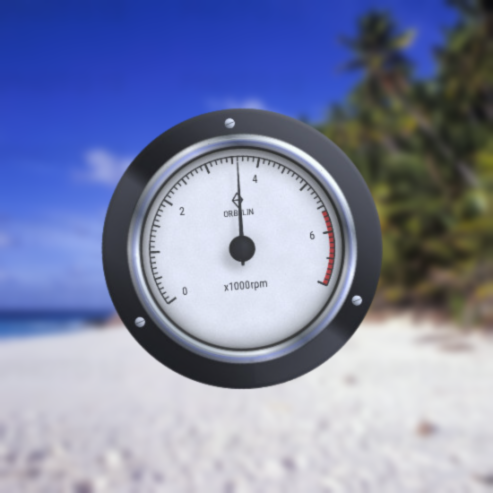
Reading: {"value": 3600, "unit": "rpm"}
